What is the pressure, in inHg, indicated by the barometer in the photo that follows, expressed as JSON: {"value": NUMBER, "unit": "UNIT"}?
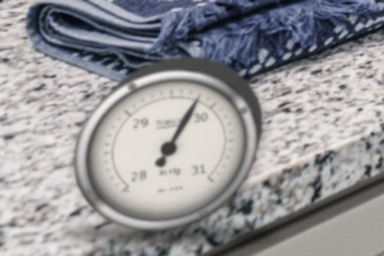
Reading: {"value": 29.8, "unit": "inHg"}
